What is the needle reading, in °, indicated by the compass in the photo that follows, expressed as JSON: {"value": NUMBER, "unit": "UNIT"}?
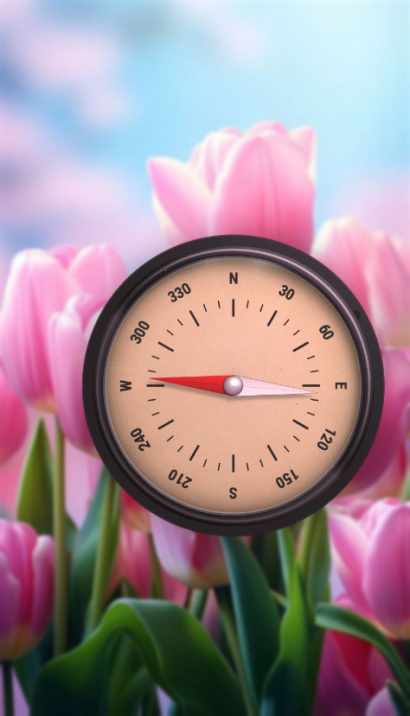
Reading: {"value": 275, "unit": "°"}
